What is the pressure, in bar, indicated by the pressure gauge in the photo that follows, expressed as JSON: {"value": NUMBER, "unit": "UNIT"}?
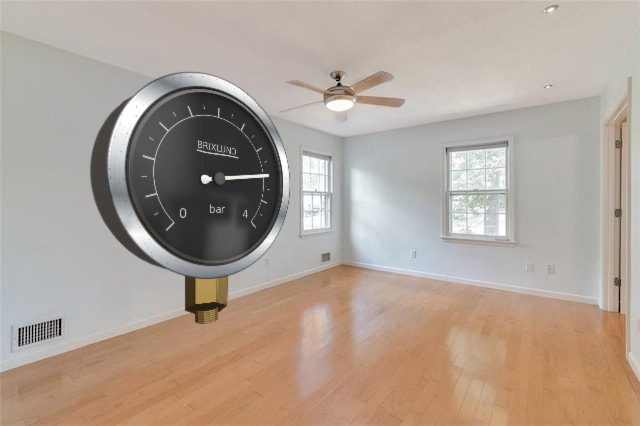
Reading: {"value": 3.2, "unit": "bar"}
